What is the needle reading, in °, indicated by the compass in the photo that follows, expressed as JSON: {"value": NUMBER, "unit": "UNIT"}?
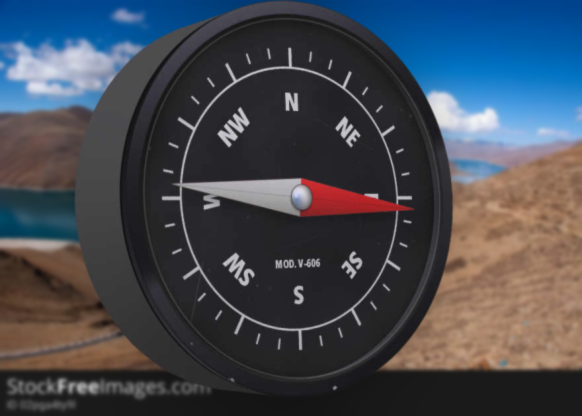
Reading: {"value": 95, "unit": "°"}
